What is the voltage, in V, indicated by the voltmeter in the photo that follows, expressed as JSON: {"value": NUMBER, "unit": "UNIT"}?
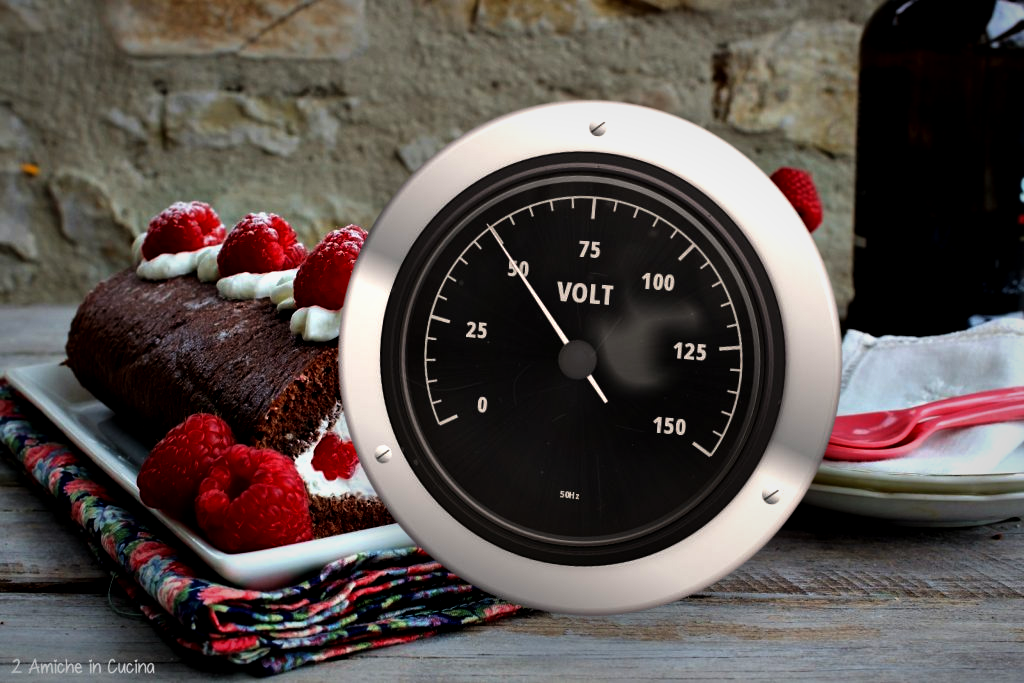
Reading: {"value": 50, "unit": "V"}
